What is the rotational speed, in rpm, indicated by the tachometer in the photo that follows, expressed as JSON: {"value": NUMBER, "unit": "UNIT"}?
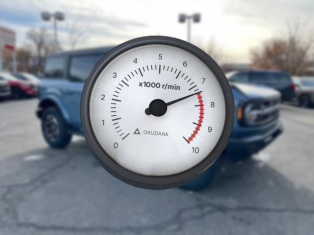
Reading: {"value": 7400, "unit": "rpm"}
